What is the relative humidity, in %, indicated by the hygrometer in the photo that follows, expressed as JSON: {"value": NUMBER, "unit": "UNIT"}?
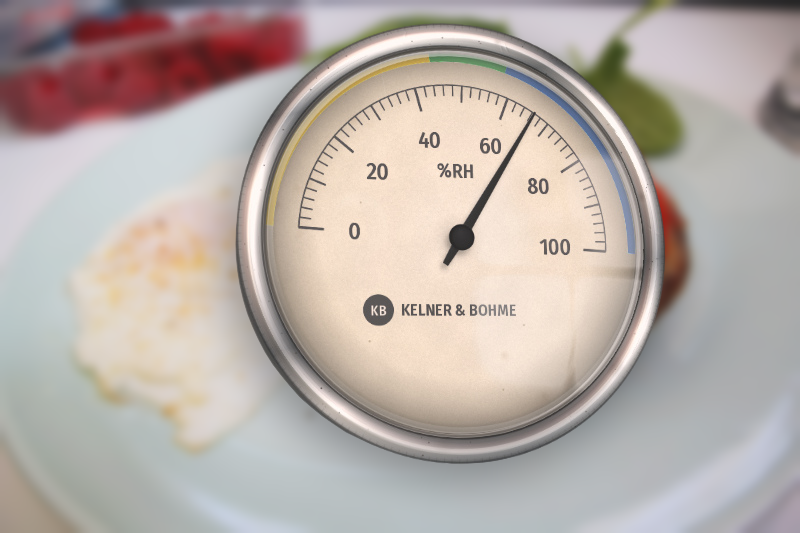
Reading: {"value": 66, "unit": "%"}
